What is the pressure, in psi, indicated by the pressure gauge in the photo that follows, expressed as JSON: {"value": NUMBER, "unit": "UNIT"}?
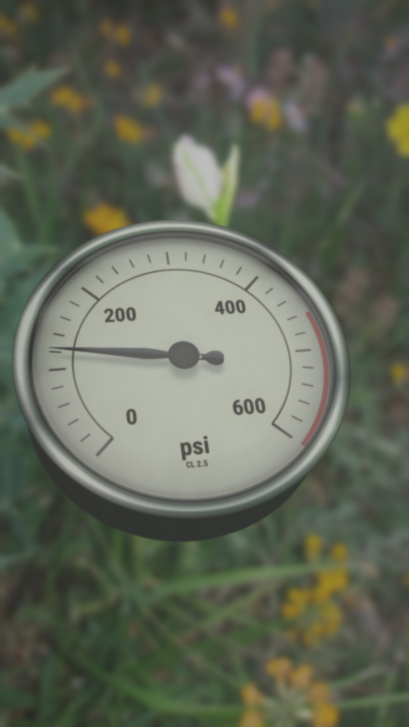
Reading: {"value": 120, "unit": "psi"}
